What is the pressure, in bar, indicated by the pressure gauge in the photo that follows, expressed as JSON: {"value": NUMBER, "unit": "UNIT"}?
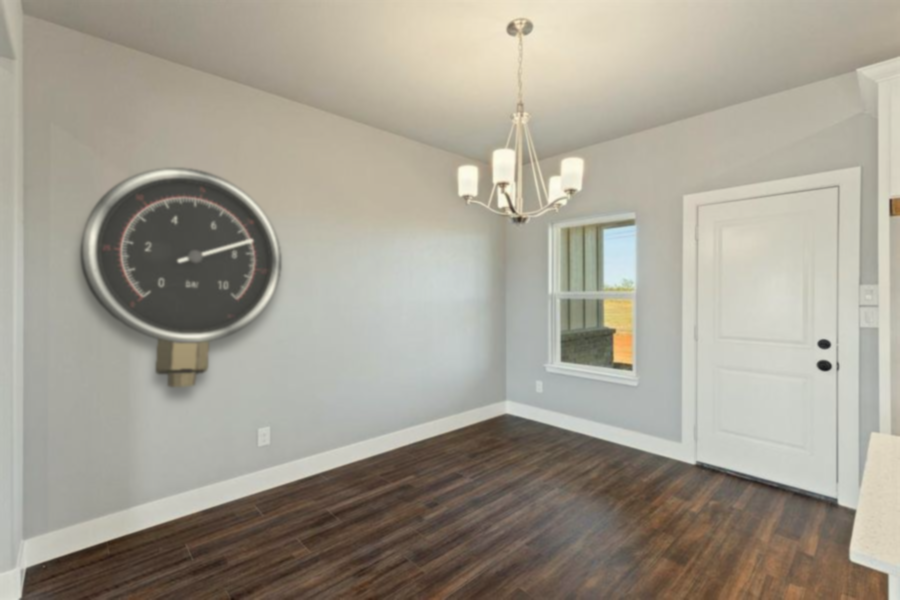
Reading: {"value": 7.5, "unit": "bar"}
